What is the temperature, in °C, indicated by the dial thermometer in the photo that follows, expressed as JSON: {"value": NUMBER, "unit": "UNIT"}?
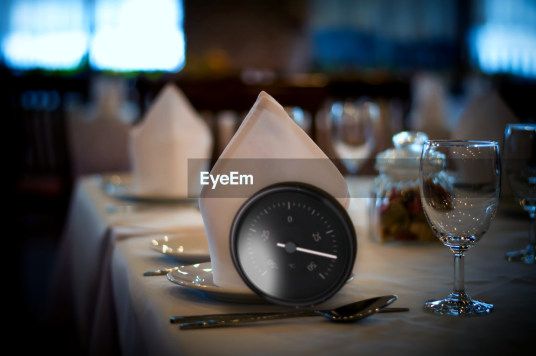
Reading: {"value": 37.5, "unit": "°C"}
